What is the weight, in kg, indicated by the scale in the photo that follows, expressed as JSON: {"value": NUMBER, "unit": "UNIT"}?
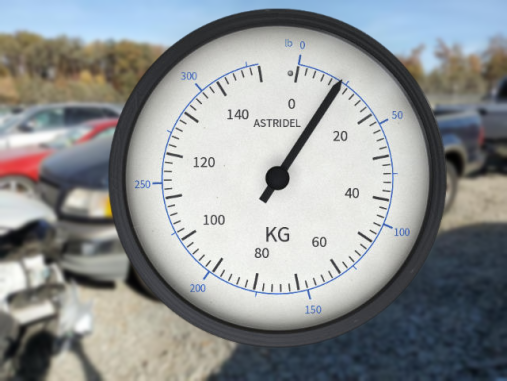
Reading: {"value": 10, "unit": "kg"}
